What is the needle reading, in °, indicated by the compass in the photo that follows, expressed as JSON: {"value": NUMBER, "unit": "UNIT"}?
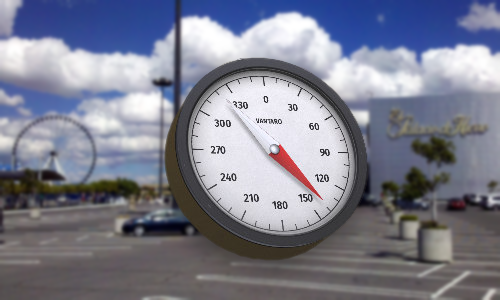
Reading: {"value": 140, "unit": "°"}
